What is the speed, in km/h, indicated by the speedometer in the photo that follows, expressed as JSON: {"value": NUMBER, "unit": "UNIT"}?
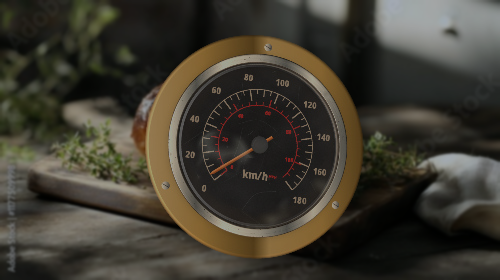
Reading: {"value": 5, "unit": "km/h"}
